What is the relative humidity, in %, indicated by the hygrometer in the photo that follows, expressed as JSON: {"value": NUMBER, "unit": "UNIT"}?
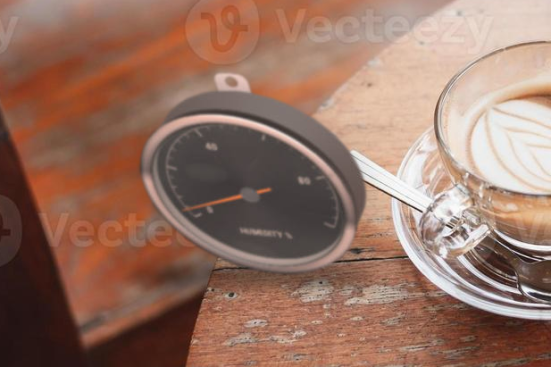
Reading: {"value": 4, "unit": "%"}
